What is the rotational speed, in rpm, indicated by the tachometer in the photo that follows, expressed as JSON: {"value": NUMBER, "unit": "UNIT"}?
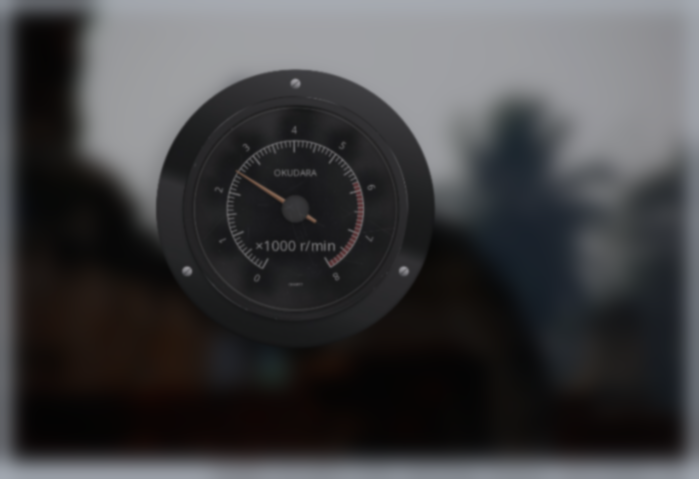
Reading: {"value": 2500, "unit": "rpm"}
